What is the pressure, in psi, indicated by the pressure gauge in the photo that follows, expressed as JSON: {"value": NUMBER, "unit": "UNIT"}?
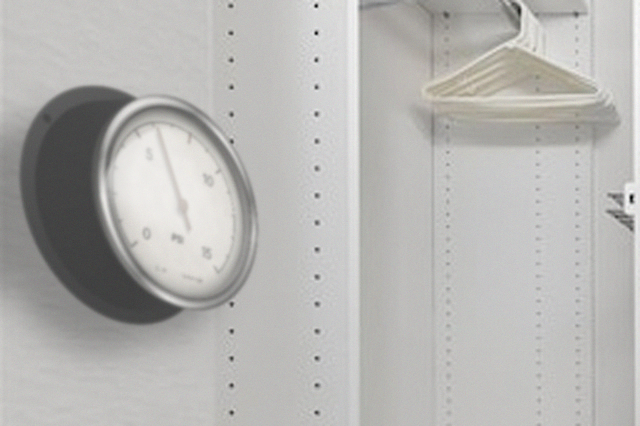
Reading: {"value": 6, "unit": "psi"}
